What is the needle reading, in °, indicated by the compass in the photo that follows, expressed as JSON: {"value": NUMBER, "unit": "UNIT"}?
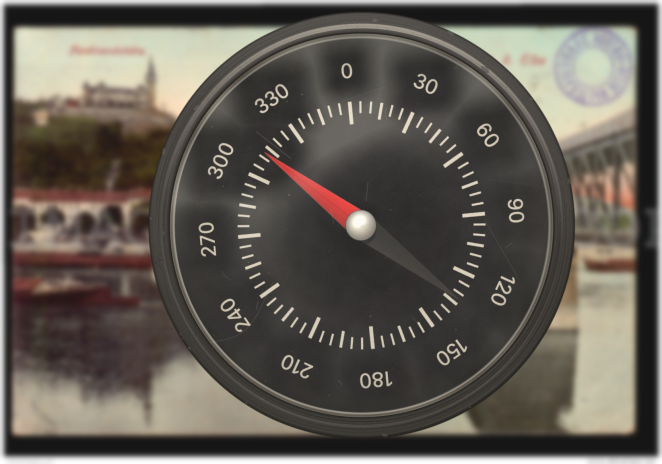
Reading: {"value": 312.5, "unit": "°"}
